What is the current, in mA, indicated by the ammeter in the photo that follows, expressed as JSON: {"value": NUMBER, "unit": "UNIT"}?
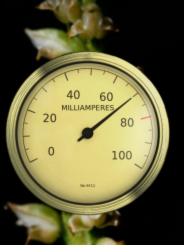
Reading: {"value": 70, "unit": "mA"}
